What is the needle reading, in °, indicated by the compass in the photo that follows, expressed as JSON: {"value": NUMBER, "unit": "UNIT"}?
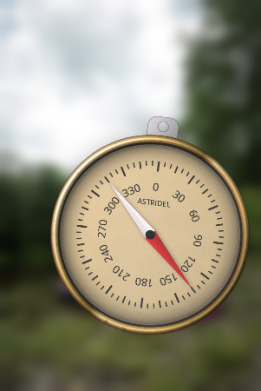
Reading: {"value": 135, "unit": "°"}
